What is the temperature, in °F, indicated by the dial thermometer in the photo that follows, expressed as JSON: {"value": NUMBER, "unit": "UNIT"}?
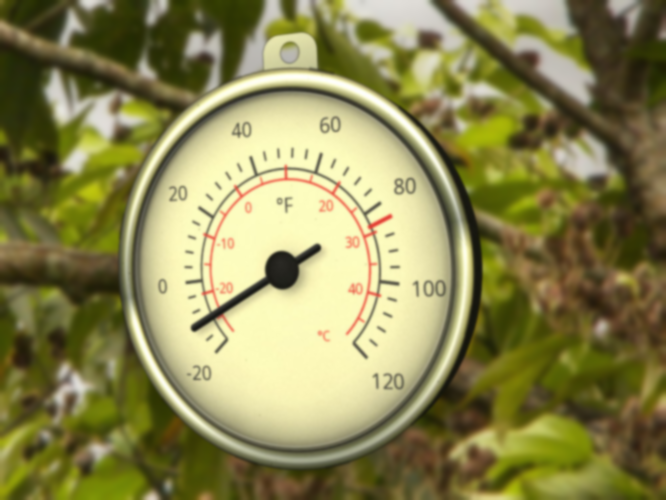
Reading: {"value": -12, "unit": "°F"}
